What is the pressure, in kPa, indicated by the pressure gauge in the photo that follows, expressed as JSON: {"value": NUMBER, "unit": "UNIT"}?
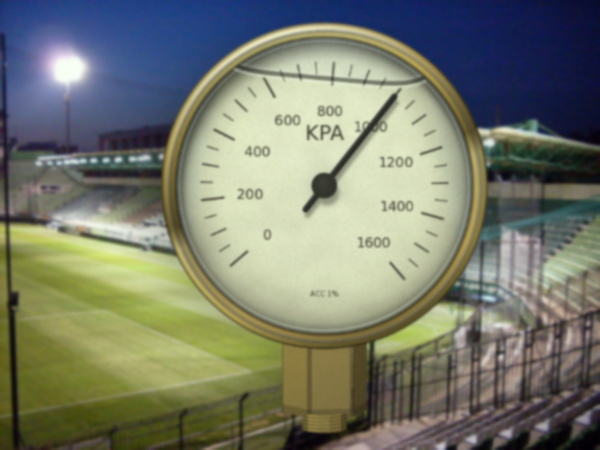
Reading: {"value": 1000, "unit": "kPa"}
